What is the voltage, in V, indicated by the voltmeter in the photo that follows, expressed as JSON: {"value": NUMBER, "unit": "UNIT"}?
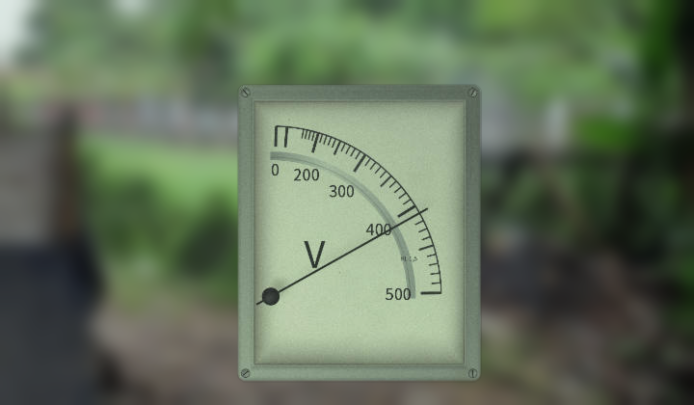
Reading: {"value": 410, "unit": "V"}
